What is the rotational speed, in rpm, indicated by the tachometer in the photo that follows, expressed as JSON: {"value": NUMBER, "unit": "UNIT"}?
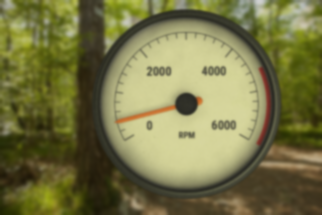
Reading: {"value": 400, "unit": "rpm"}
